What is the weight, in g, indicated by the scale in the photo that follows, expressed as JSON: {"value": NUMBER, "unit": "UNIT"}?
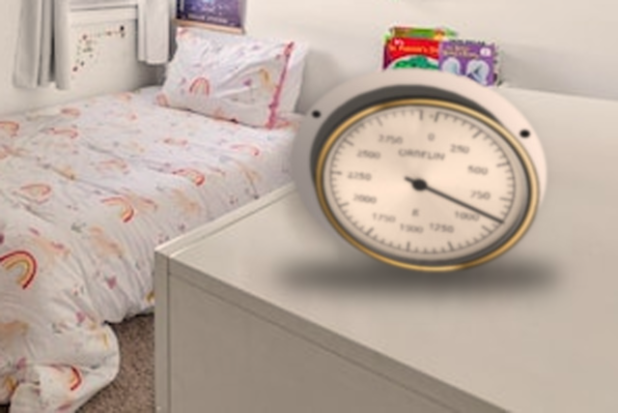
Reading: {"value": 900, "unit": "g"}
